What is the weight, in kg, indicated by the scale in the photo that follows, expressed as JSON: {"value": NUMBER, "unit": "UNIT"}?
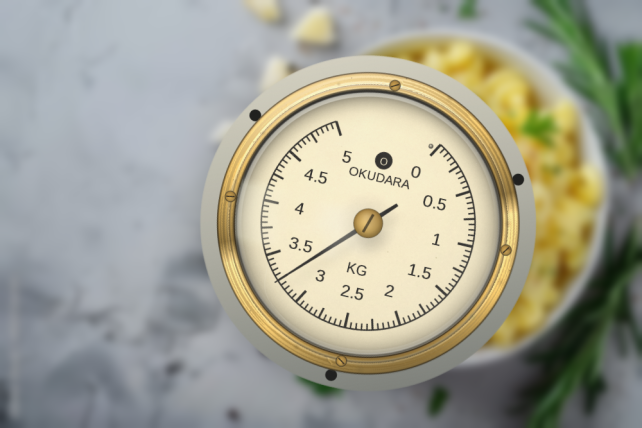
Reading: {"value": 3.25, "unit": "kg"}
